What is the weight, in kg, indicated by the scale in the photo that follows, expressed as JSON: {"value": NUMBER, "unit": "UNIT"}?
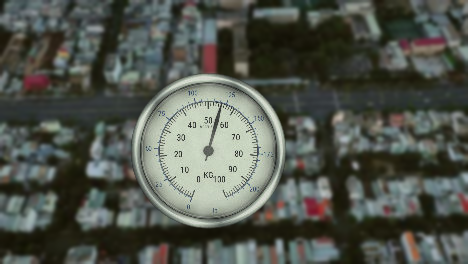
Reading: {"value": 55, "unit": "kg"}
